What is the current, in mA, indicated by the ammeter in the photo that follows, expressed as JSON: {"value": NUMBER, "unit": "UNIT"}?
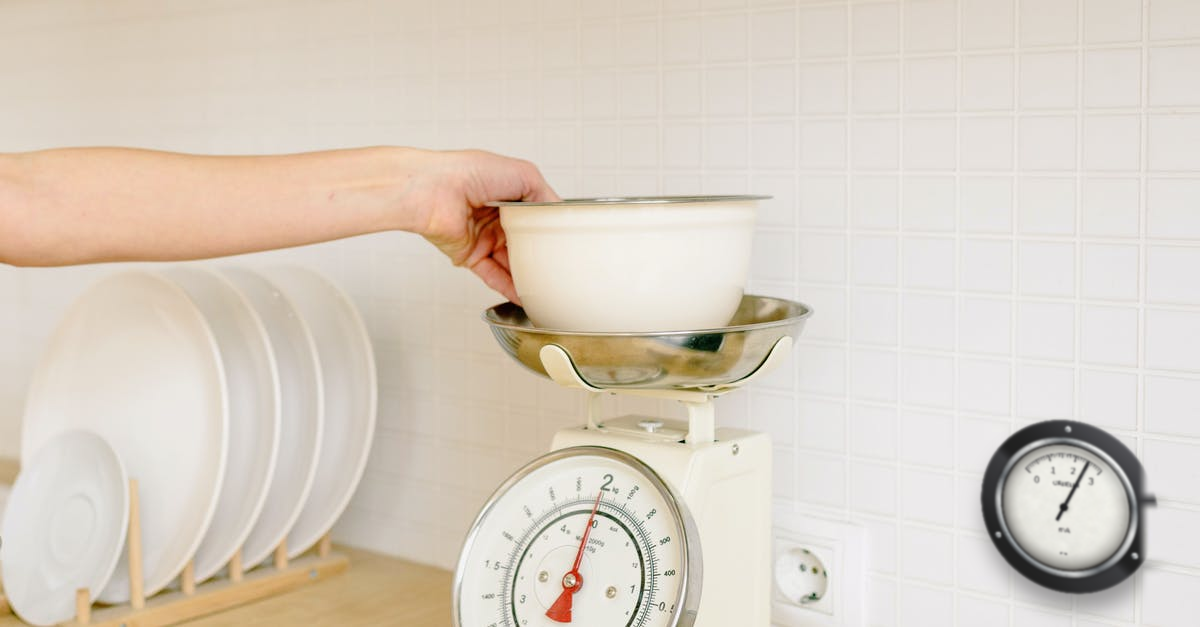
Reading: {"value": 2.5, "unit": "mA"}
